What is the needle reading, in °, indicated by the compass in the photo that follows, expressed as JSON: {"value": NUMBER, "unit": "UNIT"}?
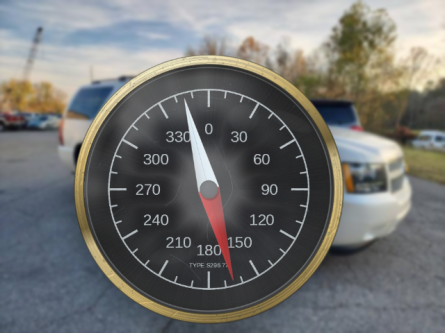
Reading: {"value": 165, "unit": "°"}
